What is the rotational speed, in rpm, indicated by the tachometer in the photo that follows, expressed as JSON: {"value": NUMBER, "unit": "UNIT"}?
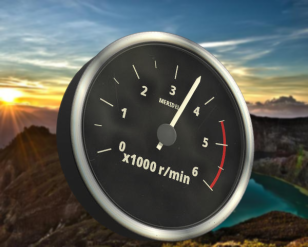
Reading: {"value": 3500, "unit": "rpm"}
